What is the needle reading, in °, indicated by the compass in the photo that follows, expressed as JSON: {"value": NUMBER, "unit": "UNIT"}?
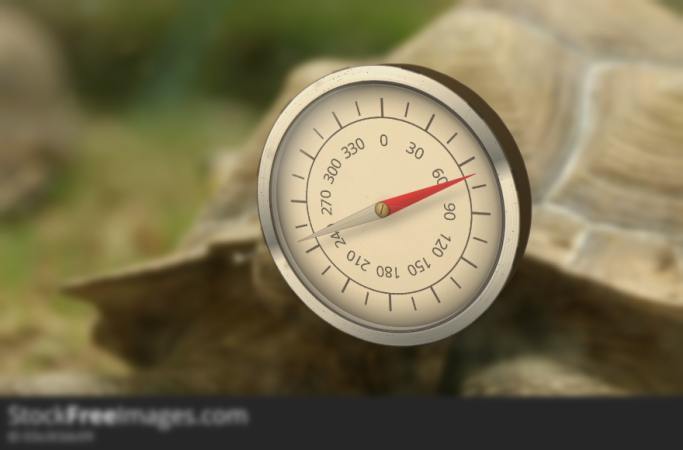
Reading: {"value": 67.5, "unit": "°"}
